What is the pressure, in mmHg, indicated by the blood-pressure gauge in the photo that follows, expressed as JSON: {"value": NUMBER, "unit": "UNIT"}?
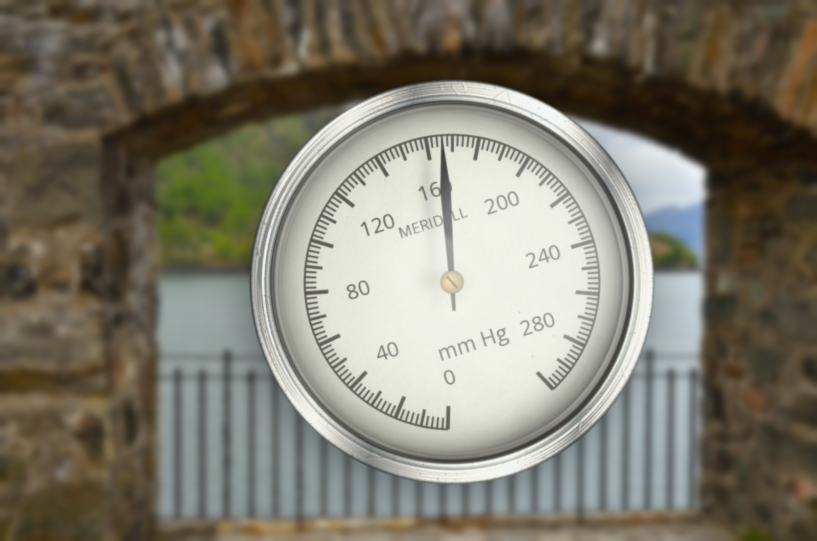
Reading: {"value": 166, "unit": "mmHg"}
